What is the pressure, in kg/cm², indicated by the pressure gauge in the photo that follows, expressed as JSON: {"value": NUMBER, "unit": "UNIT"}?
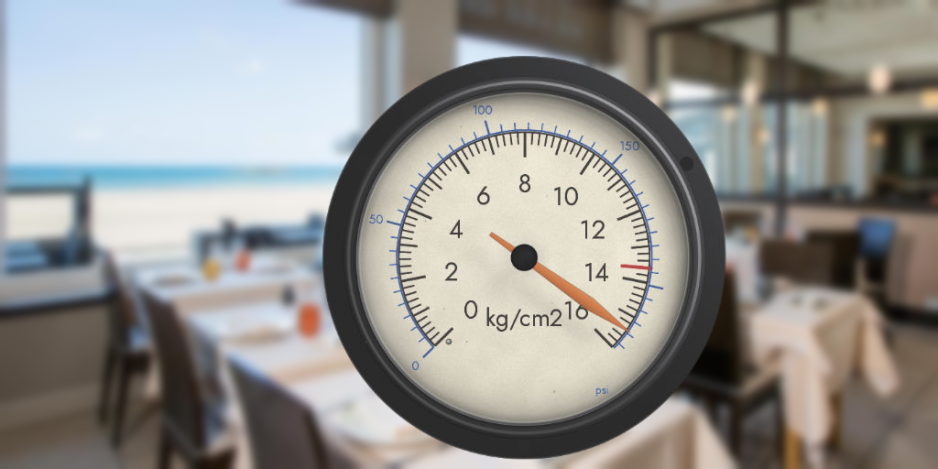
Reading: {"value": 15.4, "unit": "kg/cm²"}
